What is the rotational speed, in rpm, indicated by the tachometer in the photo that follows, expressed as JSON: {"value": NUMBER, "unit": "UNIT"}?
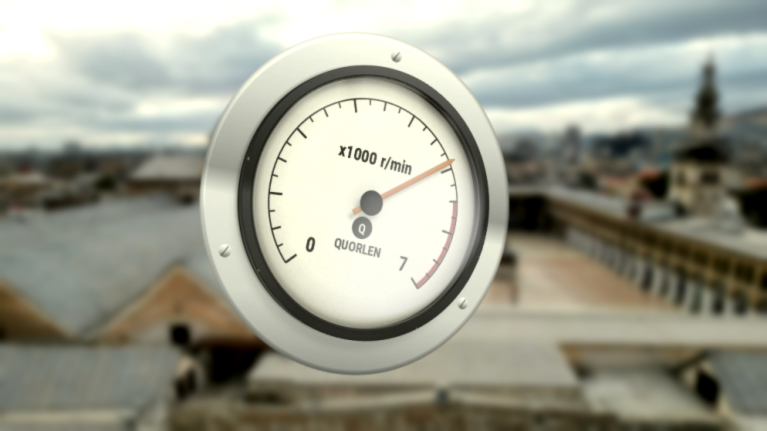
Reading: {"value": 4875, "unit": "rpm"}
